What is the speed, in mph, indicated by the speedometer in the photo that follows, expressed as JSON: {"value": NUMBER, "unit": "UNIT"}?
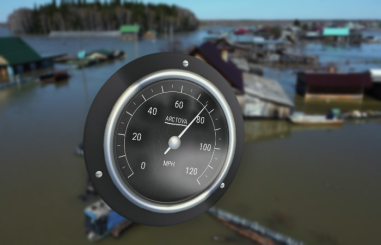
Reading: {"value": 75, "unit": "mph"}
